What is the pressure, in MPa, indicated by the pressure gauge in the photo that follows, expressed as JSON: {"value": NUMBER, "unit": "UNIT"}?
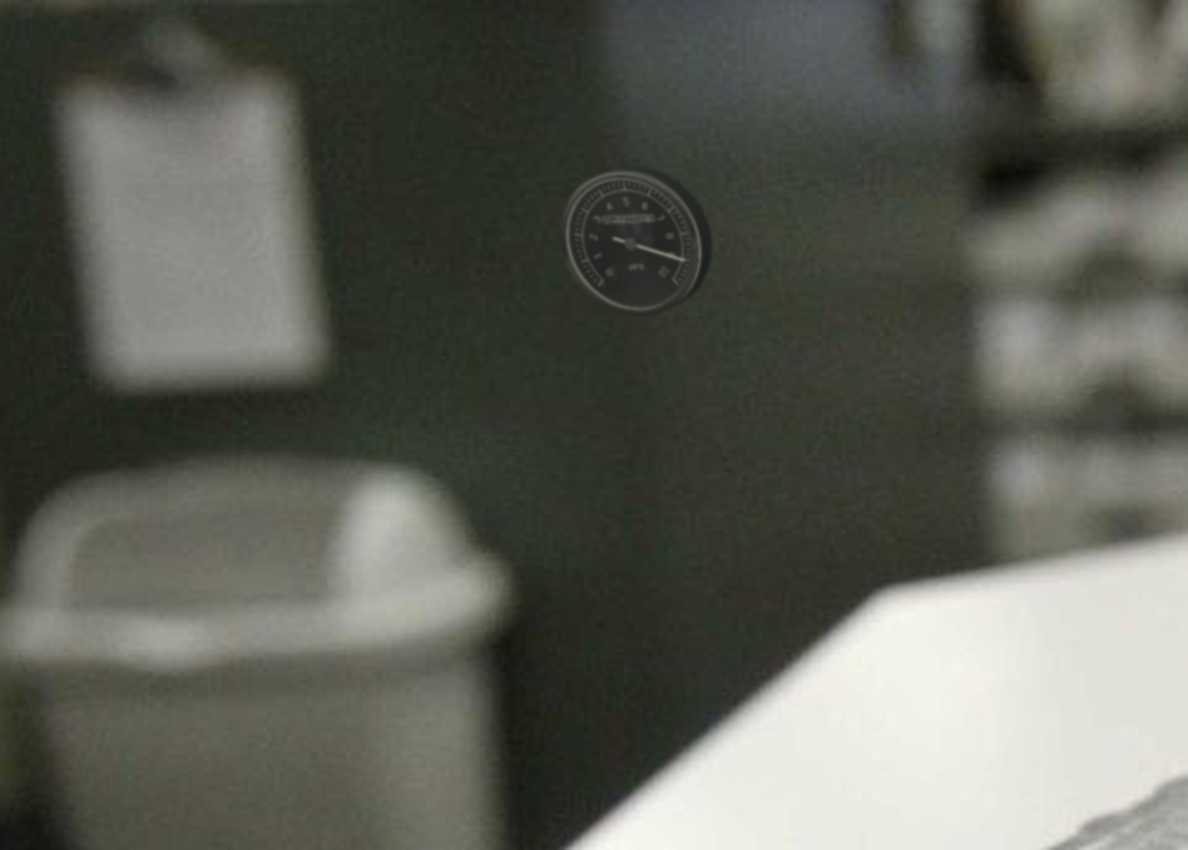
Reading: {"value": 9, "unit": "MPa"}
